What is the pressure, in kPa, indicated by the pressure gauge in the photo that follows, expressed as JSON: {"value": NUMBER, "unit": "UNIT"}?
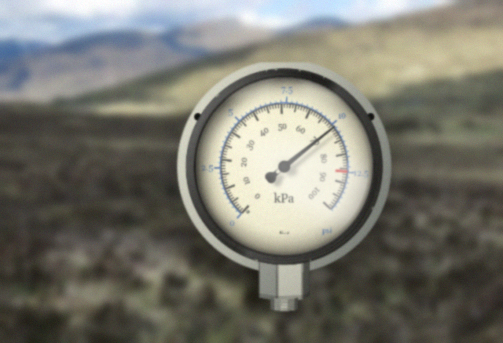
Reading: {"value": 70, "unit": "kPa"}
